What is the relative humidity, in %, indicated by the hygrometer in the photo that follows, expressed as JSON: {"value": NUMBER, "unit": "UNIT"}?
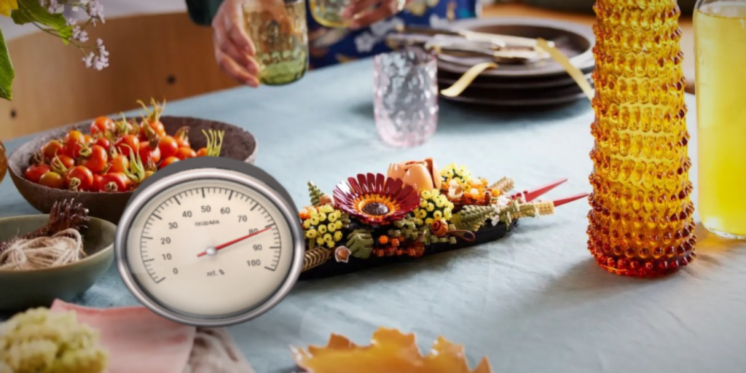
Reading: {"value": 80, "unit": "%"}
